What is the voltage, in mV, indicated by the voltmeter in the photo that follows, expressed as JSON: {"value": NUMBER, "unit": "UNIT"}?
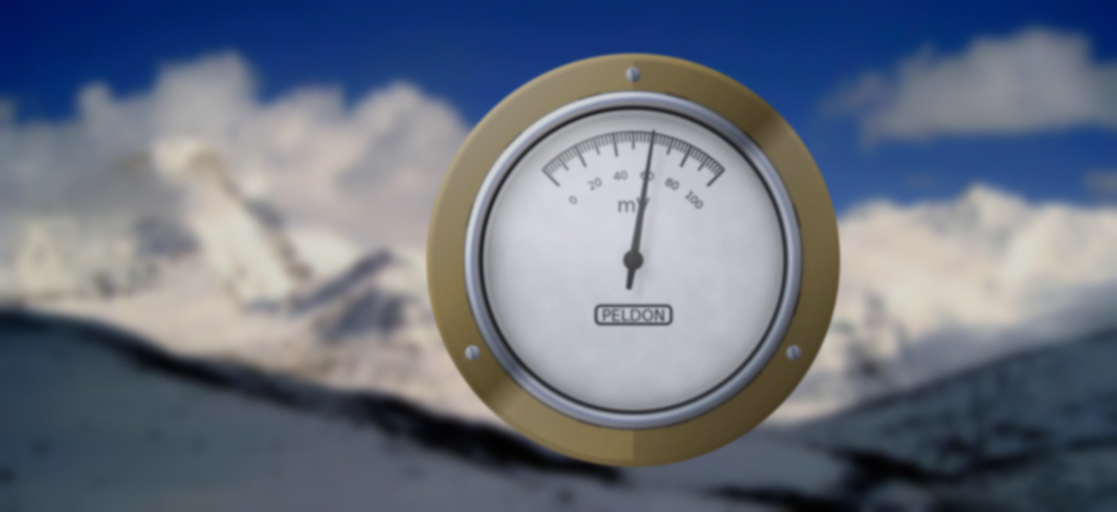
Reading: {"value": 60, "unit": "mV"}
